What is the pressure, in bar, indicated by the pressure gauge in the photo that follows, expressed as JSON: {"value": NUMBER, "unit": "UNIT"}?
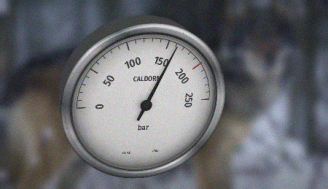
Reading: {"value": 160, "unit": "bar"}
